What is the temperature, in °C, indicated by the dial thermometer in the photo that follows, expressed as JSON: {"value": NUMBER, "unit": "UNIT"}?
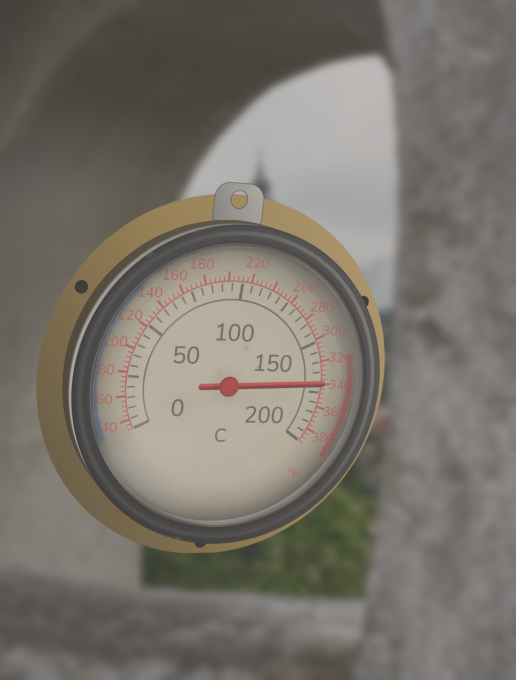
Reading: {"value": 170, "unit": "°C"}
